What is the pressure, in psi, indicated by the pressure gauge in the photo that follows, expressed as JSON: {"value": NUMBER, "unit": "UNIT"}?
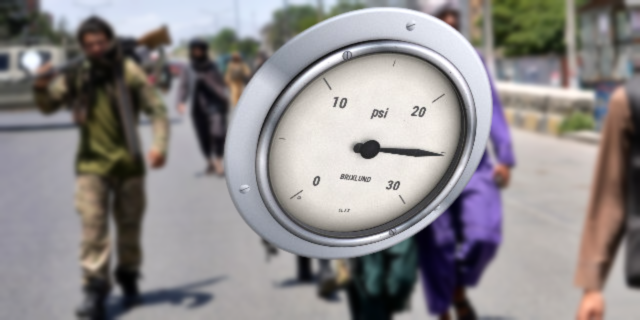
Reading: {"value": 25, "unit": "psi"}
